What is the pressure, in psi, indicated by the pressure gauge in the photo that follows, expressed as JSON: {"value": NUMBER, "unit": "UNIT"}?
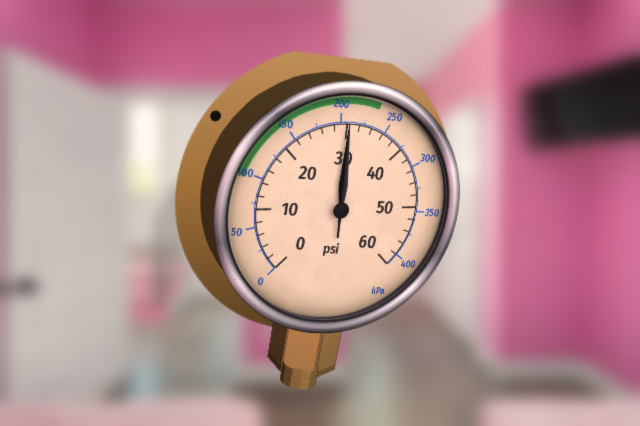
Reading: {"value": 30, "unit": "psi"}
